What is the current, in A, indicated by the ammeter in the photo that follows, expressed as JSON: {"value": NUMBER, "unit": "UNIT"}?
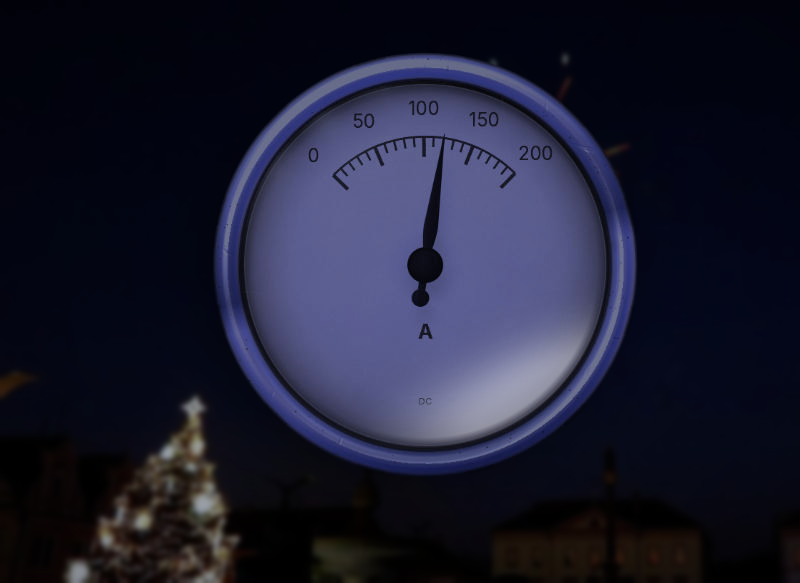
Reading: {"value": 120, "unit": "A"}
